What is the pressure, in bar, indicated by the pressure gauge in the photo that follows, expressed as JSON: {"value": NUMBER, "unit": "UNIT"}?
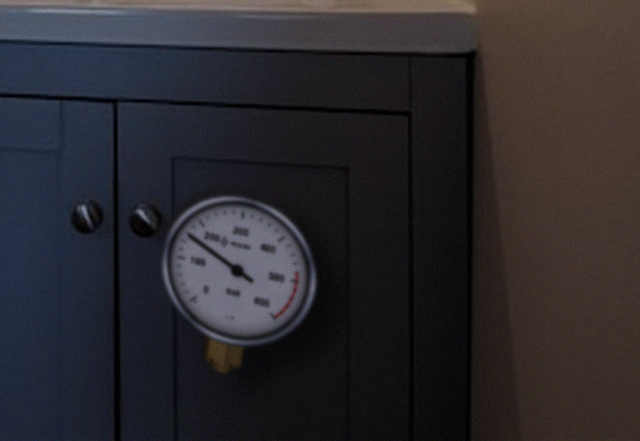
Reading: {"value": 160, "unit": "bar"}
